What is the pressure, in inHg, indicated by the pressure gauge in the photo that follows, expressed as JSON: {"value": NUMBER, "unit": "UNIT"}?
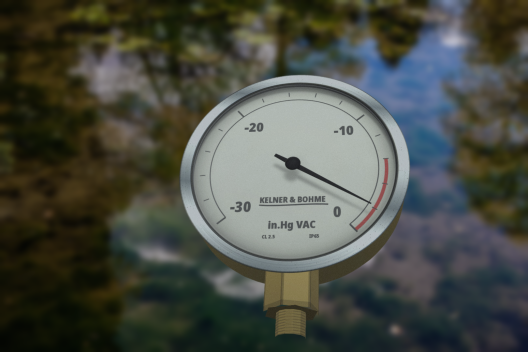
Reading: {"value": -2, "unit": "inHg"}
